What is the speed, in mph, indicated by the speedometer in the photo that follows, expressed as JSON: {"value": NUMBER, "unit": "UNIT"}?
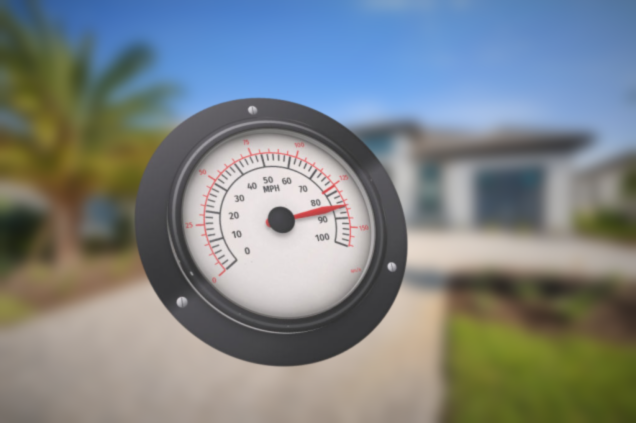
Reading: {"value": 86, "unit": "mph"}
